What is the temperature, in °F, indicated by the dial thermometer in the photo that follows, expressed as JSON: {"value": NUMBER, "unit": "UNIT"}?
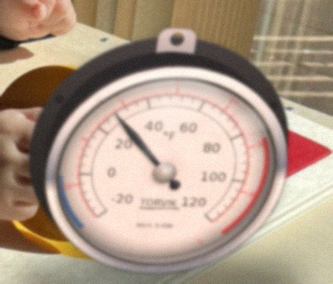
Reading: {"value": 28, "unit": "°F"}
